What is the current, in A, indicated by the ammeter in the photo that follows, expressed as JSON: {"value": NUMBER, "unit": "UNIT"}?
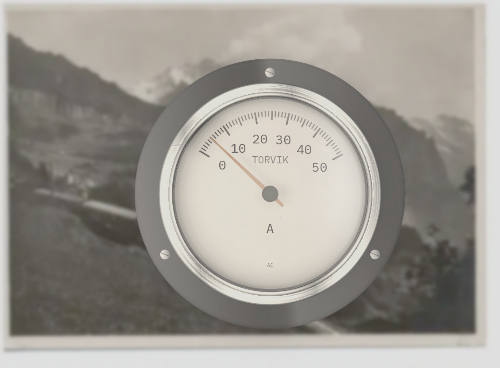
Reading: {"value": 5, "unit": "A"}
